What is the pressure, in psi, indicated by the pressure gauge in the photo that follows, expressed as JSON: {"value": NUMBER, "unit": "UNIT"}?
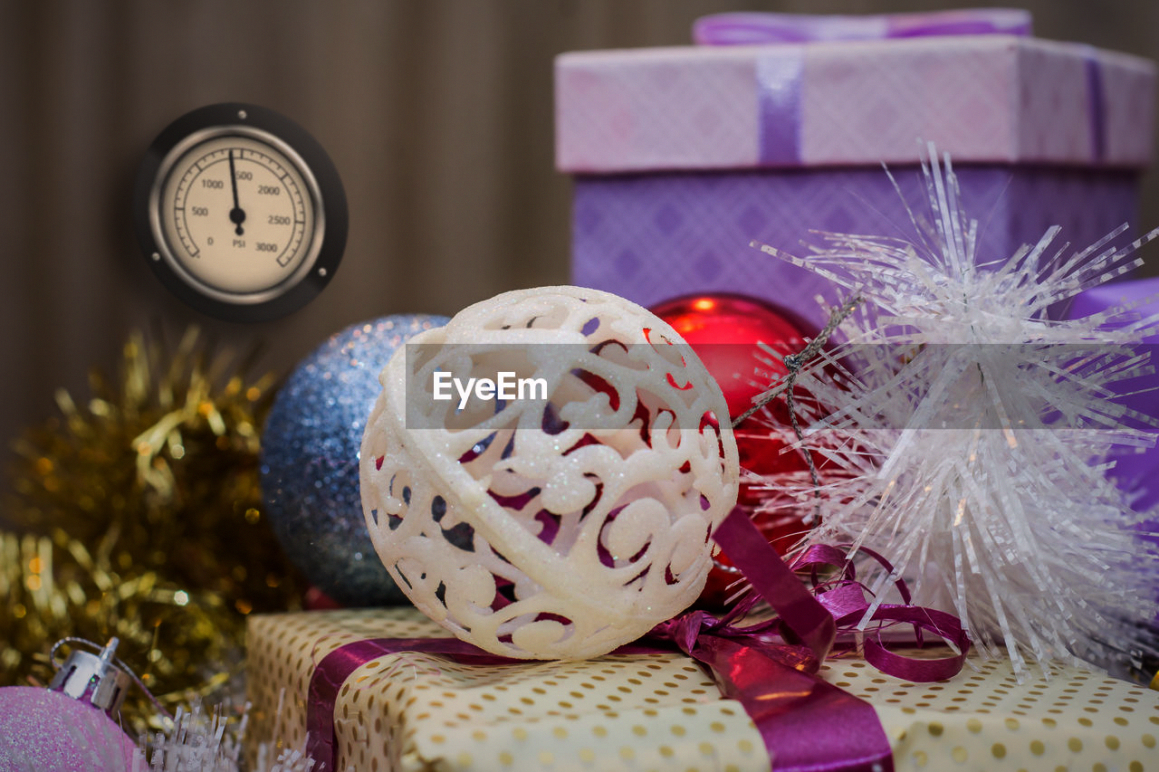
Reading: {"value": 1400, "unit": "psi"}
